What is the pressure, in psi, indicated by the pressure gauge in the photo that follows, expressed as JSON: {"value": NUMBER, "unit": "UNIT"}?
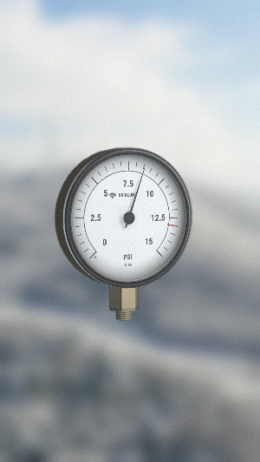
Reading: {"value": 8.5, "unit": "psi"}
